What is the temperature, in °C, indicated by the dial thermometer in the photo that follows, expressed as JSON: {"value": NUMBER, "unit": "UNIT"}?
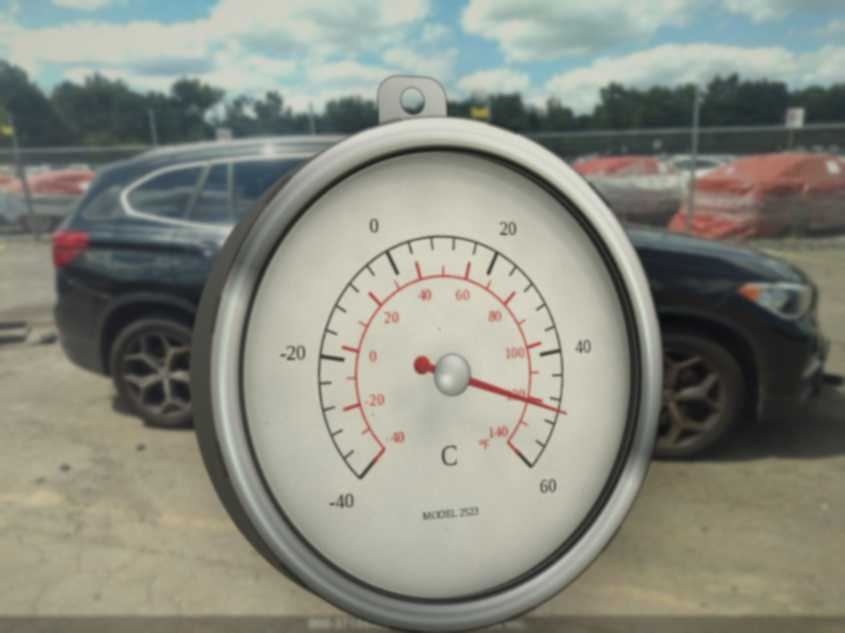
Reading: {"value": 50, "unit": "°C"}
